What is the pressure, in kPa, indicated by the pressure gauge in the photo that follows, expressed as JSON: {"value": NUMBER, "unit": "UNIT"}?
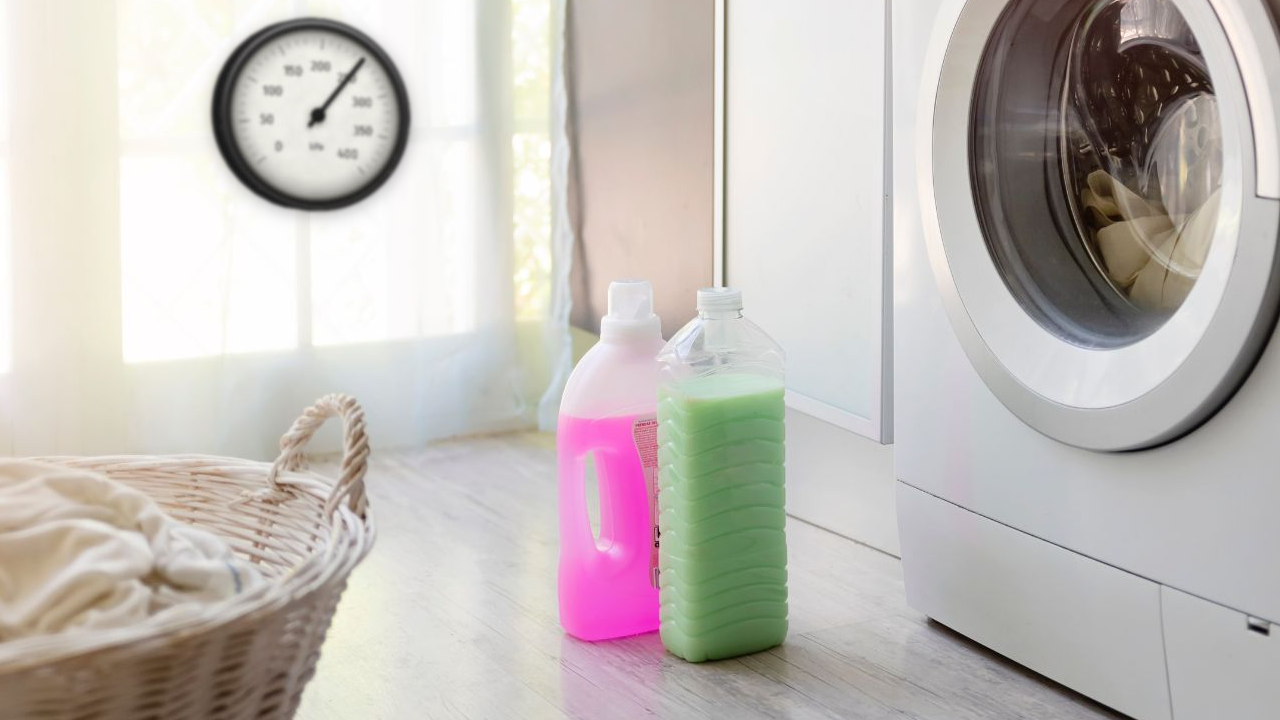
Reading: {"value": 250, "unit": "kPa"}
